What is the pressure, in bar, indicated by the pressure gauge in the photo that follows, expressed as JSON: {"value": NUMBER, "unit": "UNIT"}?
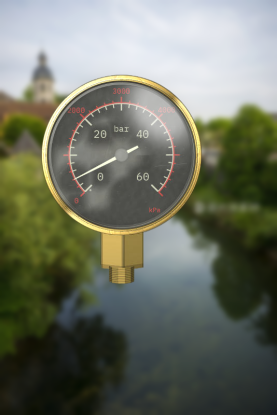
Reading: {"value": 4, "unit": "bar"}
